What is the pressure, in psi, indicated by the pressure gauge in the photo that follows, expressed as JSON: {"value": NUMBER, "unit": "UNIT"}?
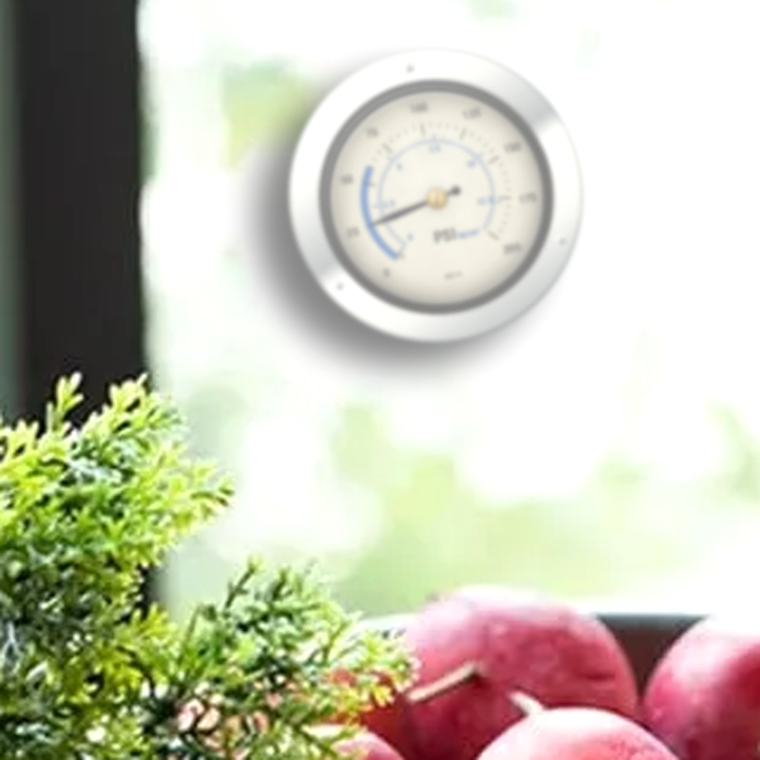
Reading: {"value": 25, "unit": "psi"}
